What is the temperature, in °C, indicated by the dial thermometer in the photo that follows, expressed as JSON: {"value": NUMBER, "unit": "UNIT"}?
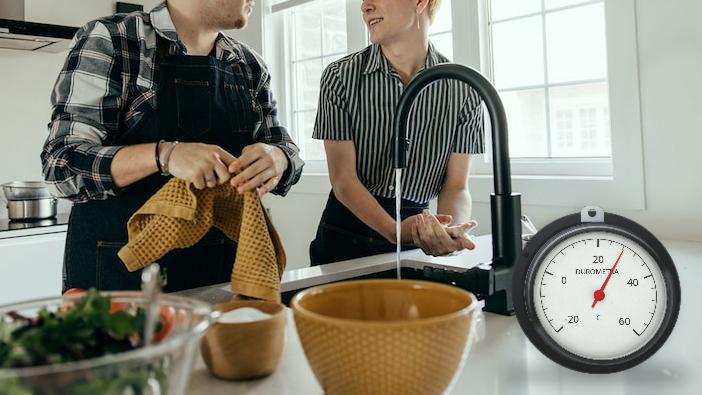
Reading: {"value": 28, "unit": "°C"}
